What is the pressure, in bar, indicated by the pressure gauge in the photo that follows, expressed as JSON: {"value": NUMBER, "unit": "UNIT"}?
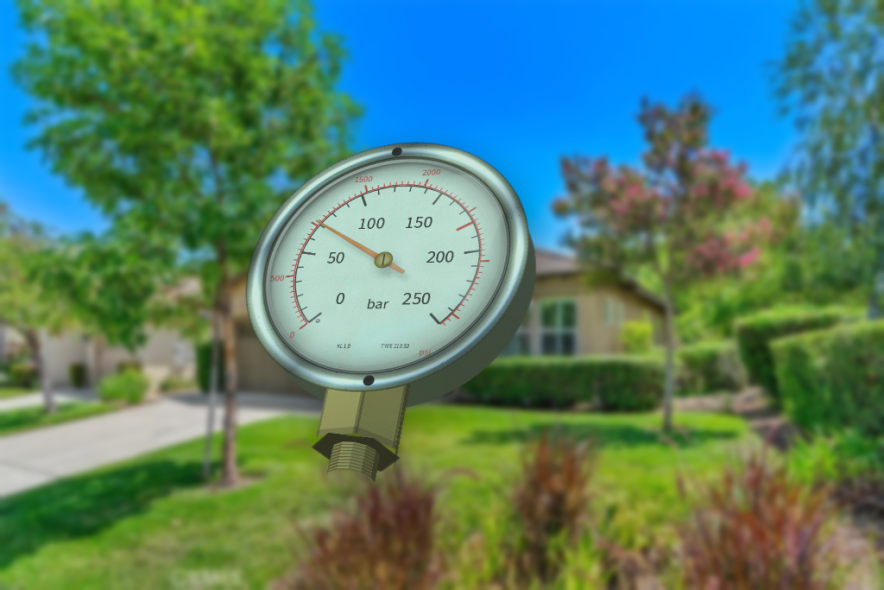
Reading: {"value": 70, "unit": "bar"}
